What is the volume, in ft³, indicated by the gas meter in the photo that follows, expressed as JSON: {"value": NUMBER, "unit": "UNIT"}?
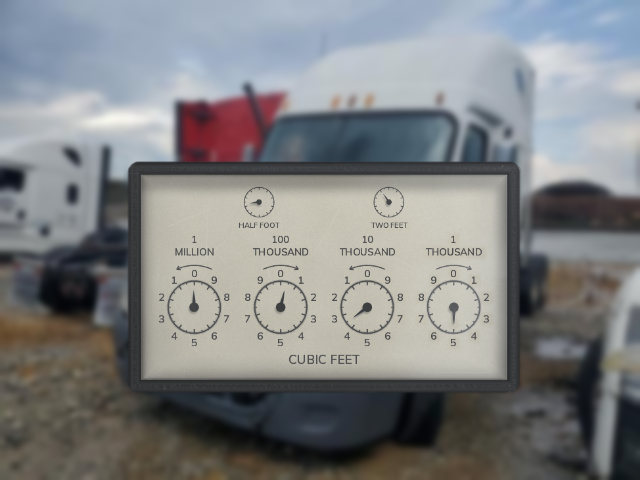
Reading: {"value": 3500, "unit": "ft³"}
